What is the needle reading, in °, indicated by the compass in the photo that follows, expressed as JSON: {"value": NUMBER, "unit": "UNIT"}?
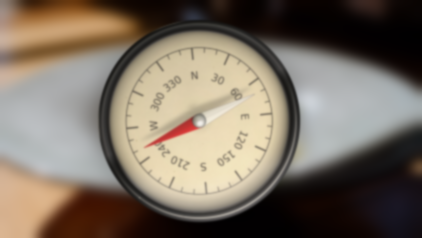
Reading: {"value": 250, "unit": "°"}
